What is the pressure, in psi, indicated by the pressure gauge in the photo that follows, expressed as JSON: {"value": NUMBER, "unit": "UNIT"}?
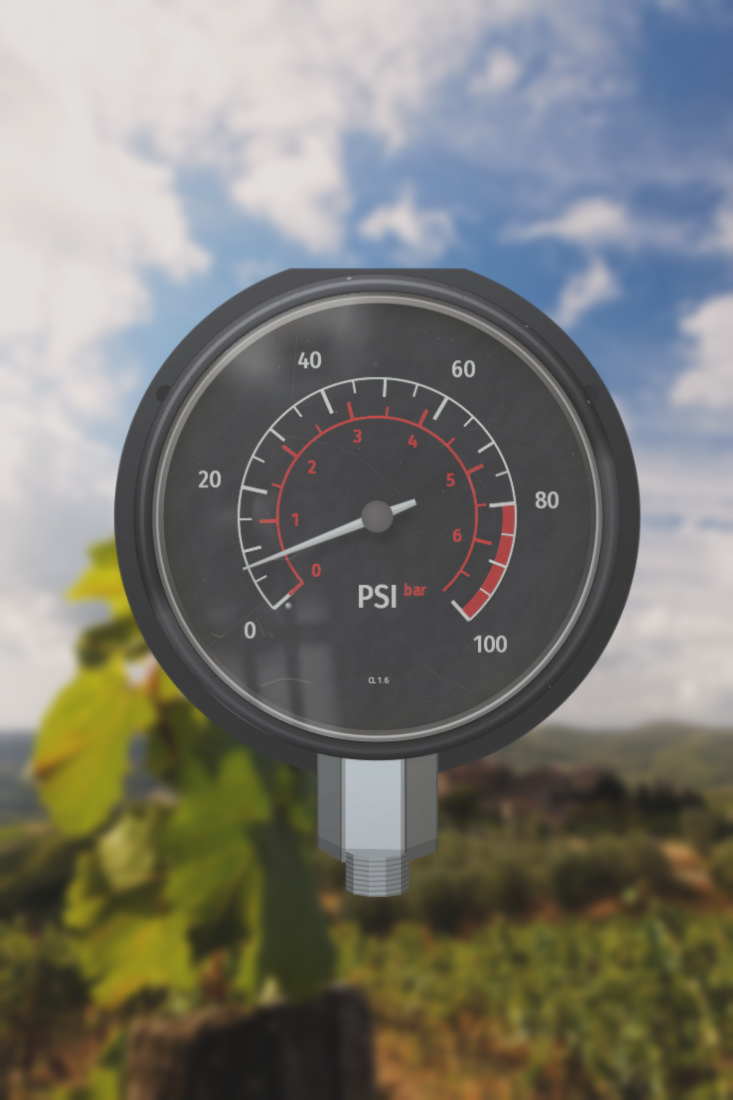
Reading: {"value": 7.5, "unit": "psi"}
